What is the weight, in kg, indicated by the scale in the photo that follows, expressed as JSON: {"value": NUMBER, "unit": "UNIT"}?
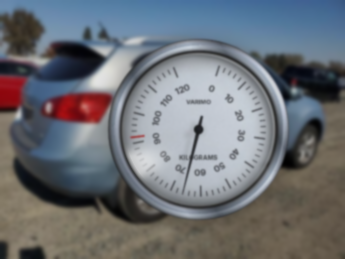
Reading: {"value": 66, "unit": "kg"}
